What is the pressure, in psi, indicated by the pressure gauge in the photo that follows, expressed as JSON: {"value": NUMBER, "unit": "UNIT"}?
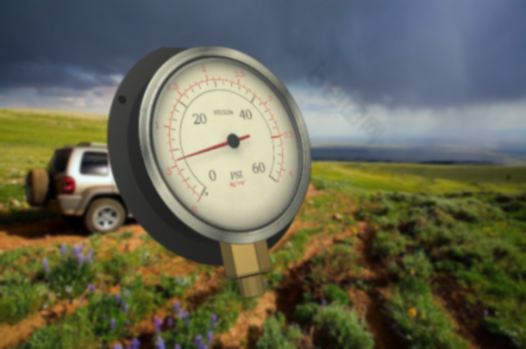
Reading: {"value": 8, "unit": "psi"}
